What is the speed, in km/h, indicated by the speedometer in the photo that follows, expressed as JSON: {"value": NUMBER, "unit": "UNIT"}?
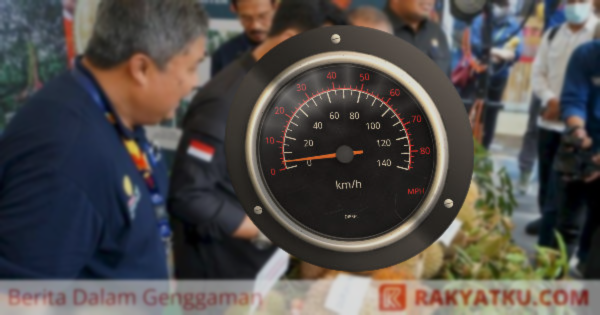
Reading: {"value": 5, "unit": "km/h"}
